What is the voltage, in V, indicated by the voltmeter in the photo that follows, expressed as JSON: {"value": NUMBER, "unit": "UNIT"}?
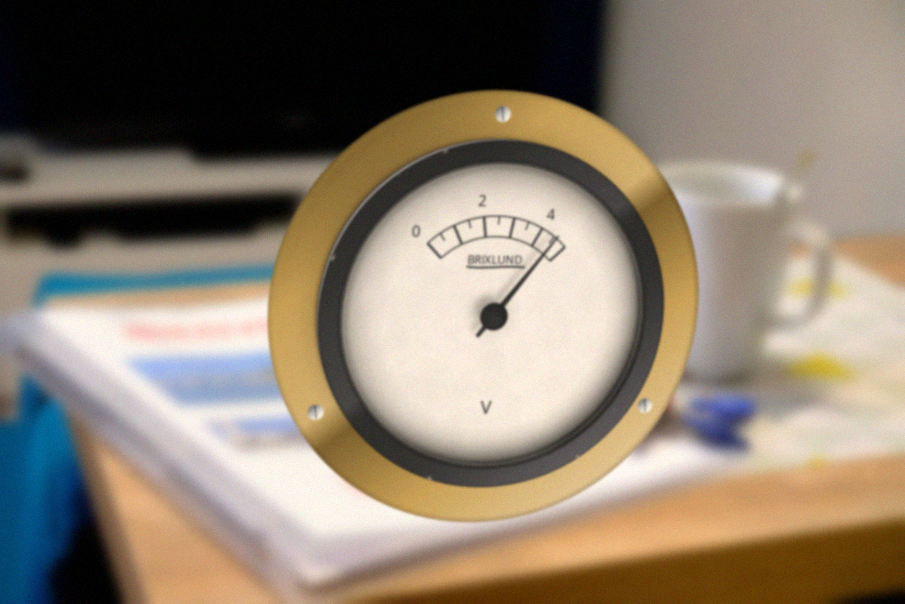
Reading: {"value": 4.5, "unit": "V"}
